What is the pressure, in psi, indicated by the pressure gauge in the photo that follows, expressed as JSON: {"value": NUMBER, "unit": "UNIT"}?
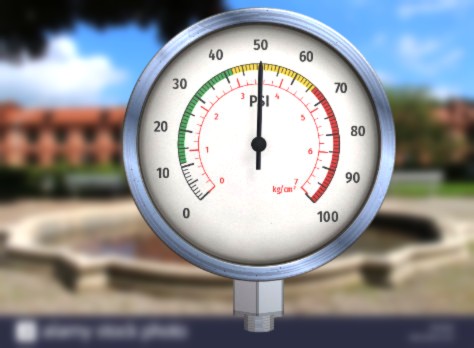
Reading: {"value": 50, "unit": "psi"}
